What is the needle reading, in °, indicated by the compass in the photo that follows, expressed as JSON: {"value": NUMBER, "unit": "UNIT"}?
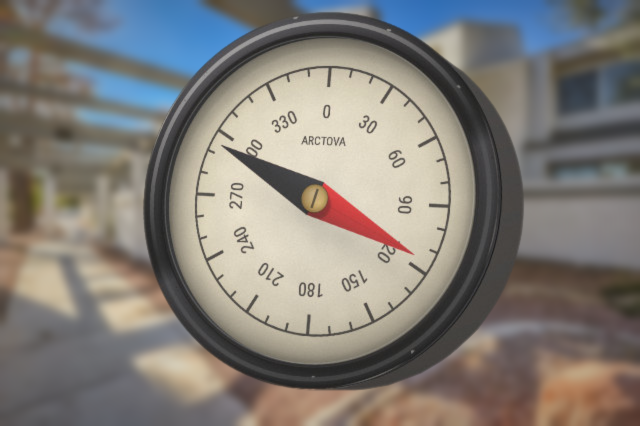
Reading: {"value": 115, "unit": "°"}
